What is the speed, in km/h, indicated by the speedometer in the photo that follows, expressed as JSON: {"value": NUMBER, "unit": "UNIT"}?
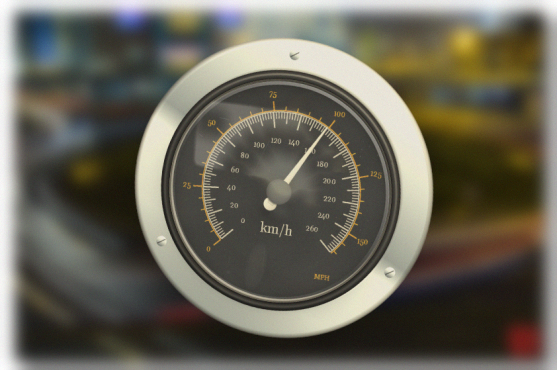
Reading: {"value": 160, "unit": "km/h"}
